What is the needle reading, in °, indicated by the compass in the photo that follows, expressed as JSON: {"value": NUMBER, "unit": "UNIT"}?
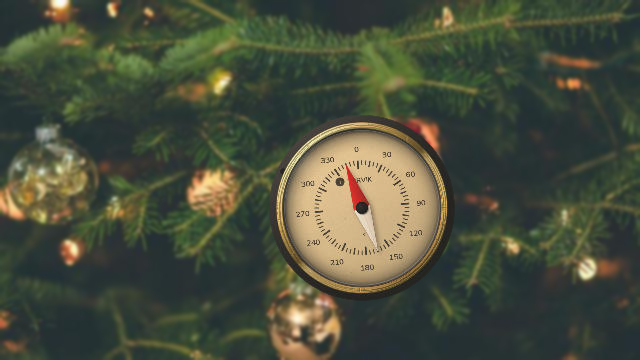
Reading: {"value": 345, "unit": "°"}
